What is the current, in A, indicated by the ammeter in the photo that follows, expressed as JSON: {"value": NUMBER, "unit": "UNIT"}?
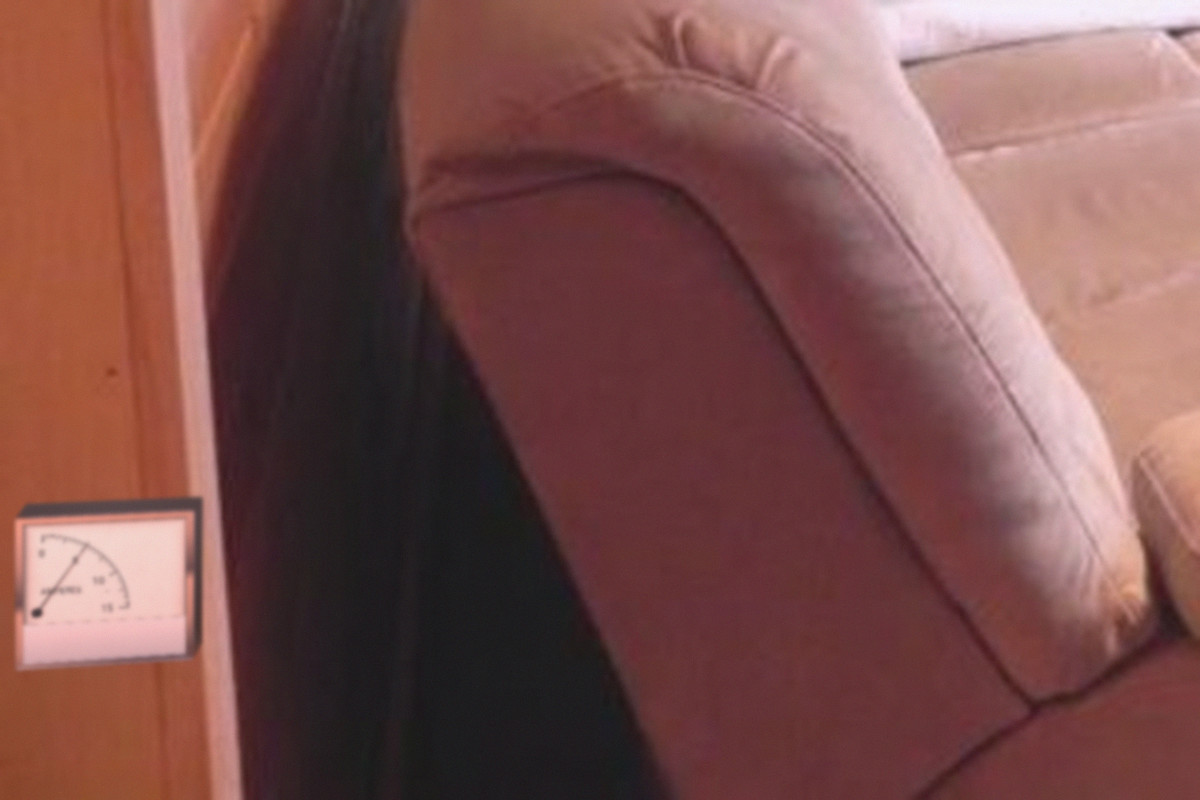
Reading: {"value": 5, "unit": "A"}
